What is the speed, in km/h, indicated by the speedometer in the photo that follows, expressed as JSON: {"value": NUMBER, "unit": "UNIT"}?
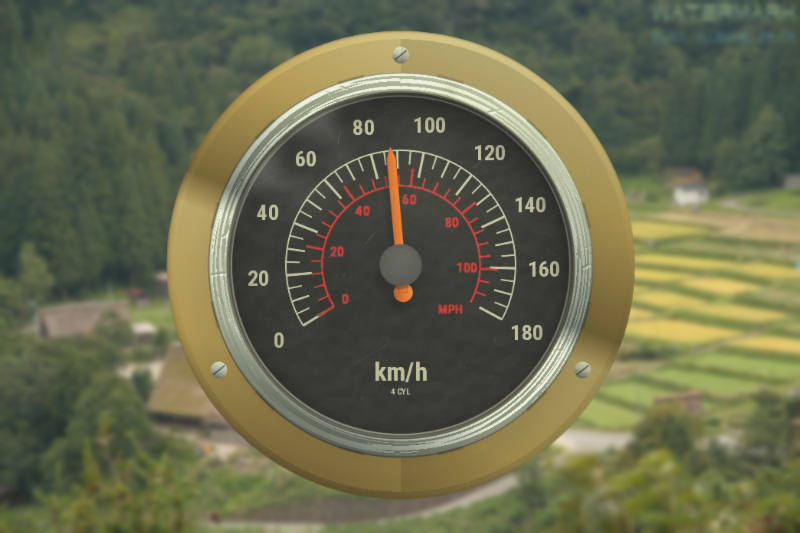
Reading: {"value": 87.5, "unit": "km/h"}
